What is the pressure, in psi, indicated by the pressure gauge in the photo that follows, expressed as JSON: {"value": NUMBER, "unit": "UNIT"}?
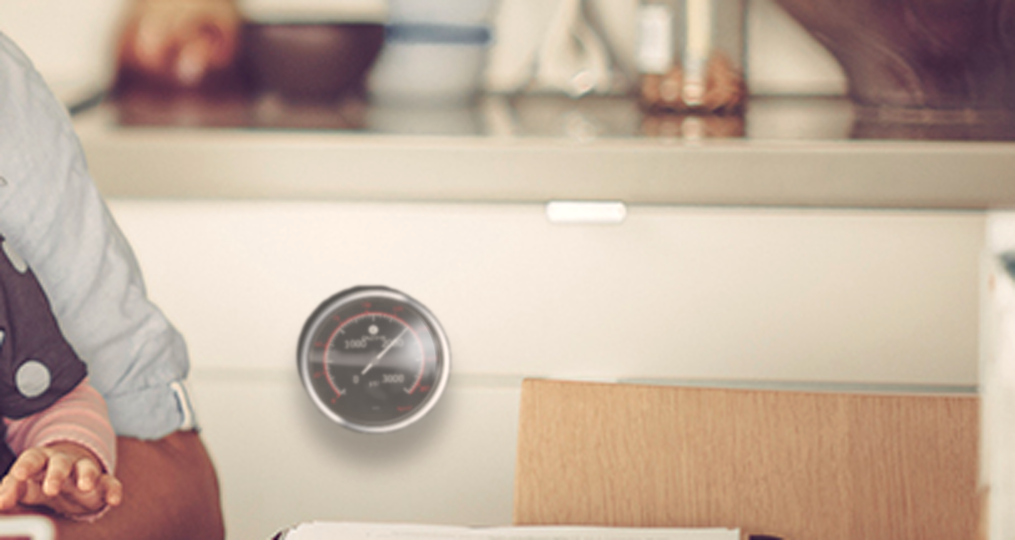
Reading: {"value": 2000, "unit": "psi"}
